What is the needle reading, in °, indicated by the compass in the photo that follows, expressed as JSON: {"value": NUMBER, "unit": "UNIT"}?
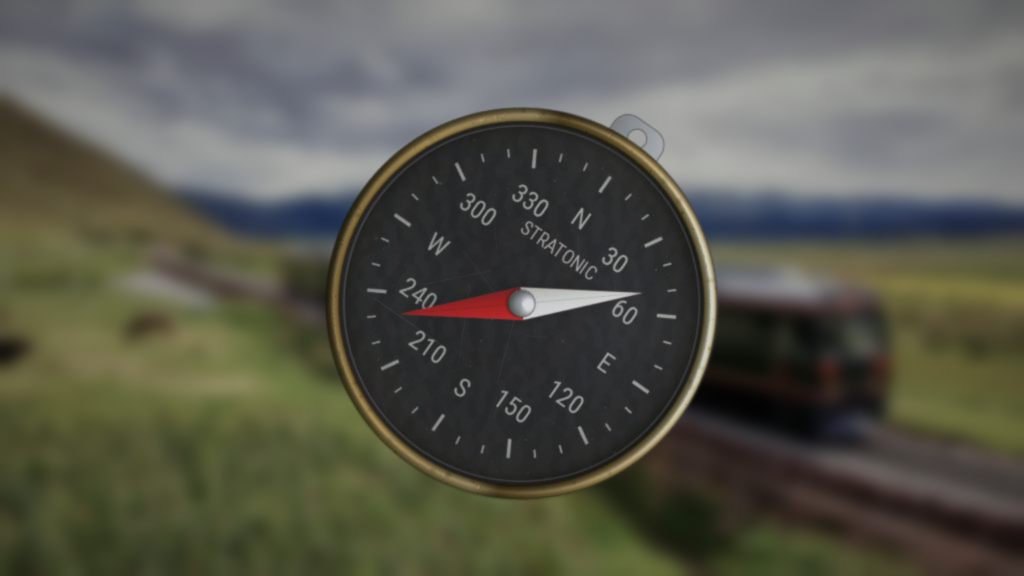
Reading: {"value": 230, "unit": "°"}
